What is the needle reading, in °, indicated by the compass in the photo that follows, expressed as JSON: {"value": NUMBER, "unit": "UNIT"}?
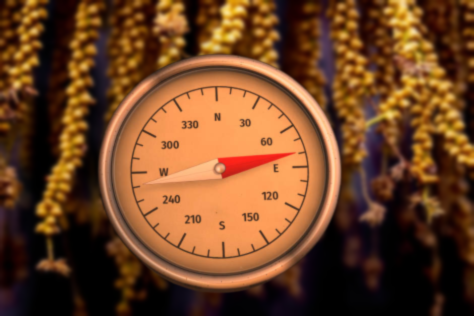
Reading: {"value": 80, "unit": "°"}
